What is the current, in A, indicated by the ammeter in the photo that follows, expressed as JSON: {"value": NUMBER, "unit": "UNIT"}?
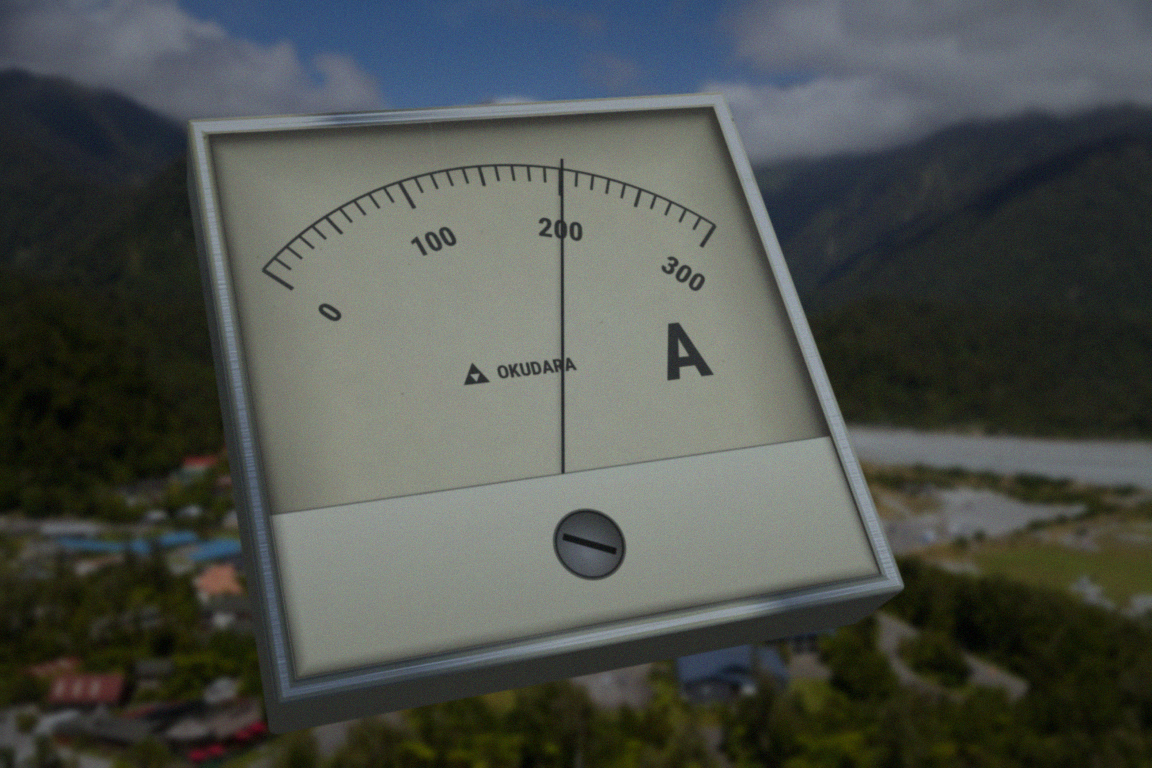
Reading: {"value": 200, "unit": "A"}
